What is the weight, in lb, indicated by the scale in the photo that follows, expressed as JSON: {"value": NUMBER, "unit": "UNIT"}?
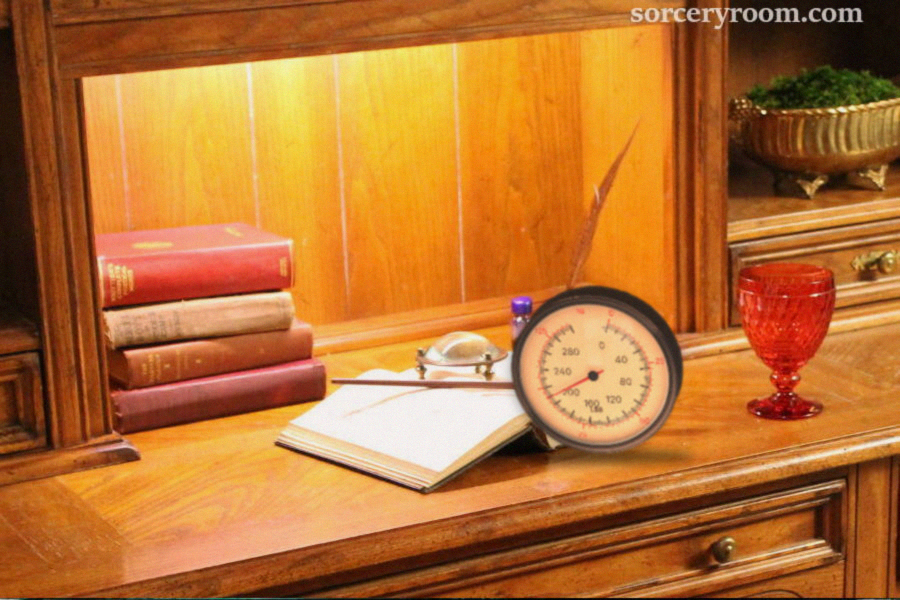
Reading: {"value": 210, "unit": "lb"}
